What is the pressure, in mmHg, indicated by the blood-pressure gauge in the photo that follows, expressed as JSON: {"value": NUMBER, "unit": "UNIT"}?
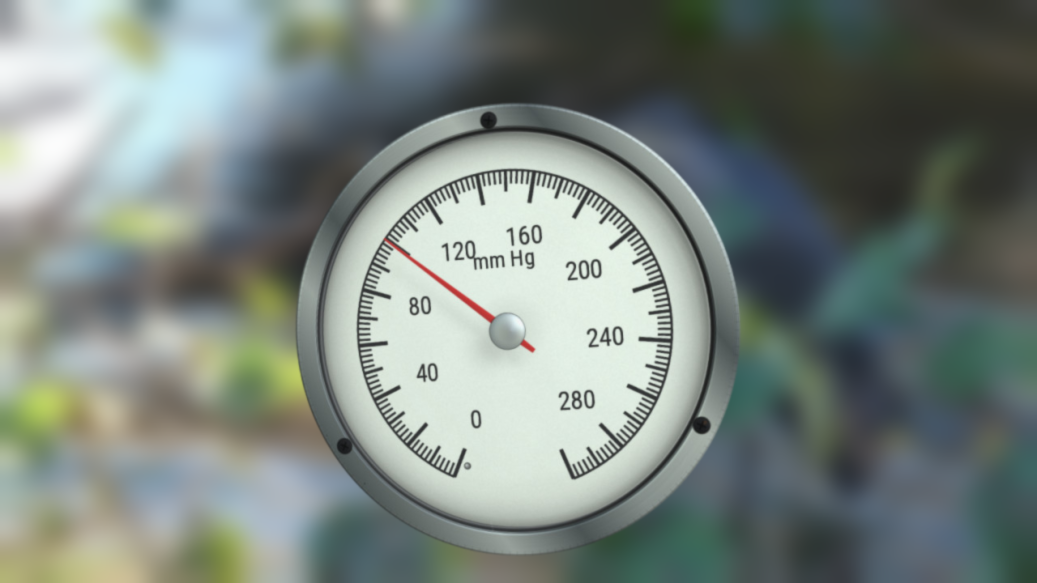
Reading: {"value": 100, "unit": "mmHg"}
